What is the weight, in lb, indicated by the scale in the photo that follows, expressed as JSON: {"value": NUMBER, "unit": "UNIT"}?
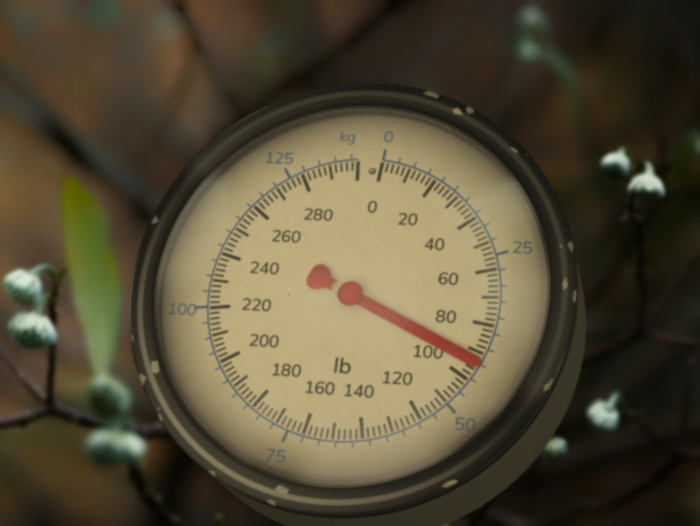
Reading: {"value": 94, "unit": "lb"}
